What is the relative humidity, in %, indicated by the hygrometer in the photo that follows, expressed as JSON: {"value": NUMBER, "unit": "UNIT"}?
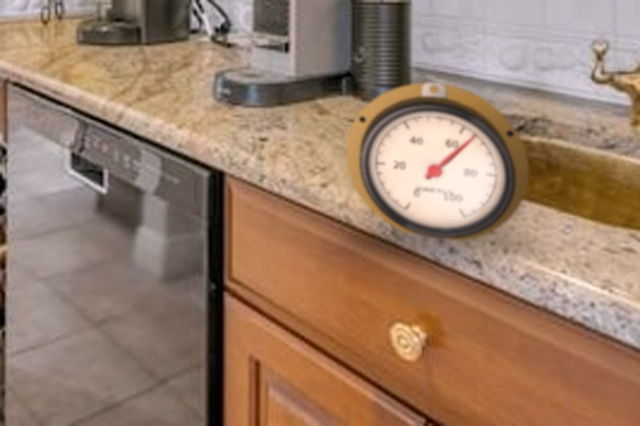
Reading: {"value": 64, "unit": "%"}
